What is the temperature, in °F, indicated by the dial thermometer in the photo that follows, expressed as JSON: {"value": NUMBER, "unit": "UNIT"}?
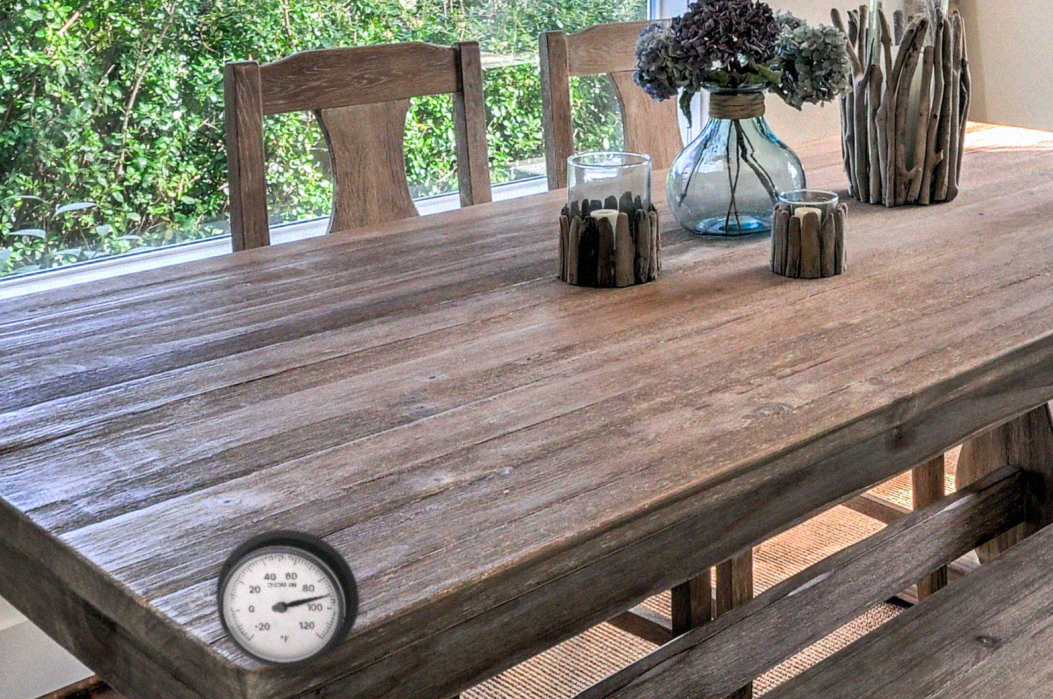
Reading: {"value": 90, "unit": "°F"}
